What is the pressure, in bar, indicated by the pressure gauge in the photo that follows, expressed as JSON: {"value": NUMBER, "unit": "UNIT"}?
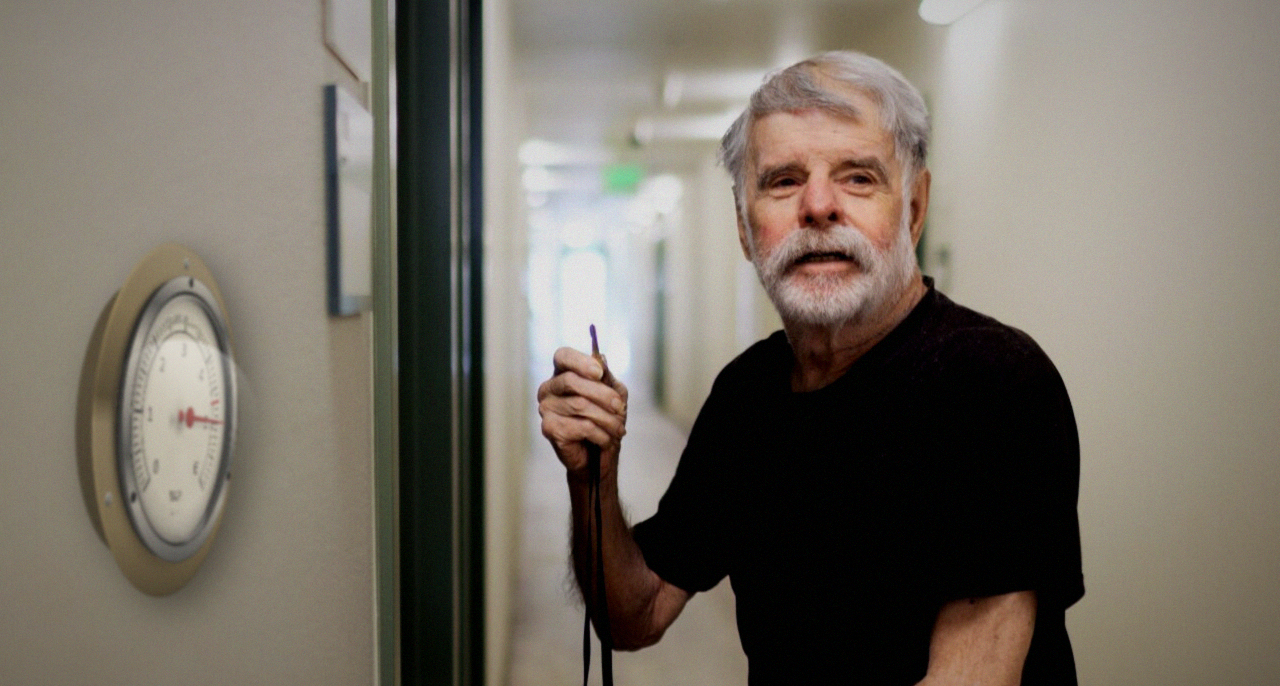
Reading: {"value": 5, "unit": "bar"}
